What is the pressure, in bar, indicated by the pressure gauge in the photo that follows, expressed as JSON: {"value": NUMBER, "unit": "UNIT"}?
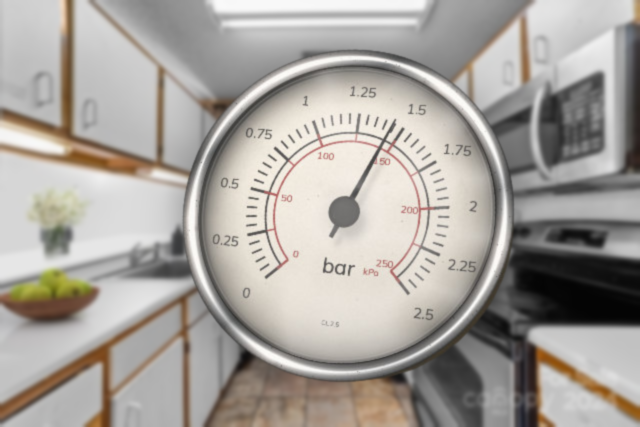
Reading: {"value": 1.45, "unit": "bar"}
